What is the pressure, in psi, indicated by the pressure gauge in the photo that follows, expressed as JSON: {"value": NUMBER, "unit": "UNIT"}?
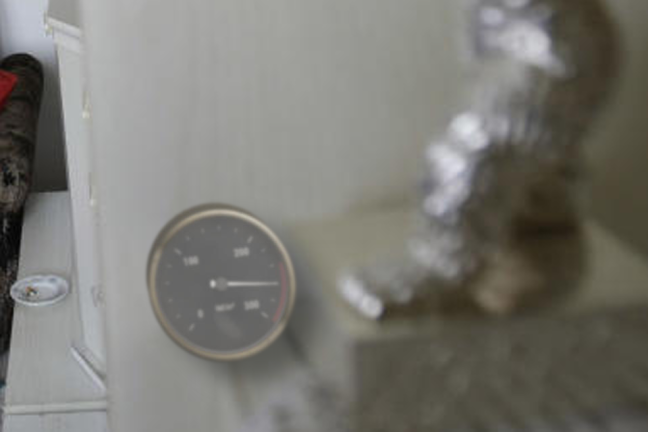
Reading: {"value": 260, "unit": "psi"}
